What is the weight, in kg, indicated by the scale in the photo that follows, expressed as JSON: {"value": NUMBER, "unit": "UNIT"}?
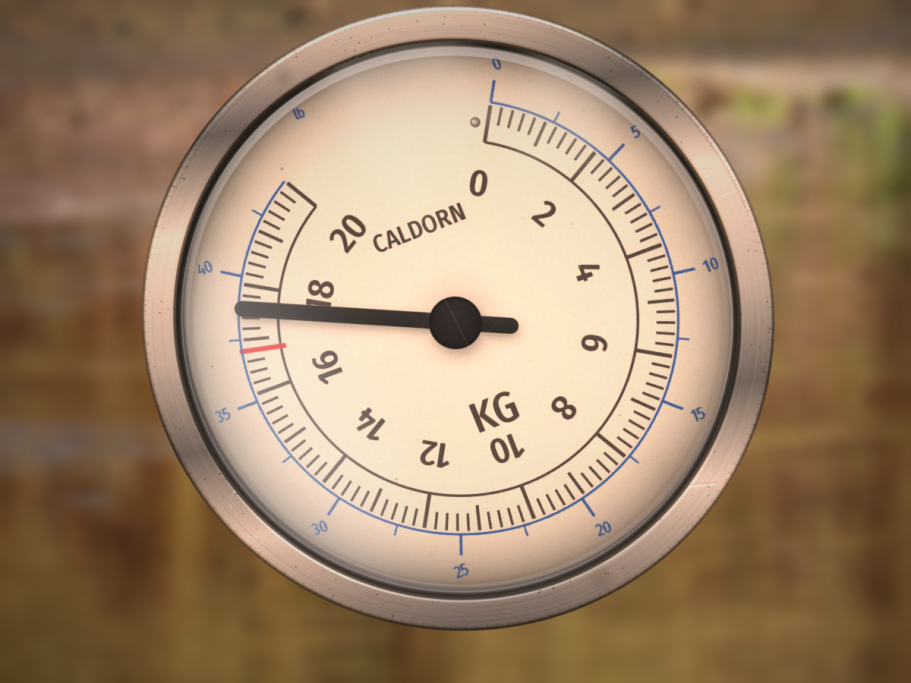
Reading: {"value": 17.6, "unit": "kg"}
